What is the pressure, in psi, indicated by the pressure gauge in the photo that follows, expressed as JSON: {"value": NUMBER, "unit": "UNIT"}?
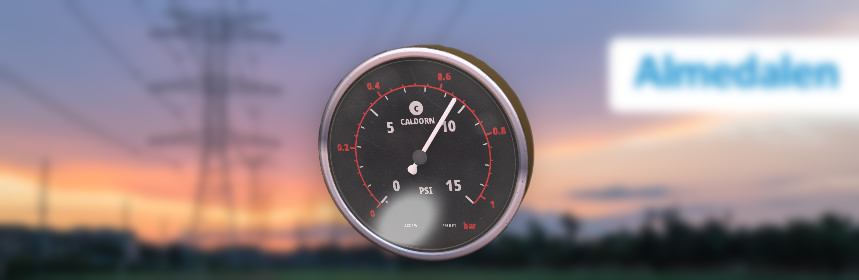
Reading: {"value": 9.5, "unit": "psi"}
